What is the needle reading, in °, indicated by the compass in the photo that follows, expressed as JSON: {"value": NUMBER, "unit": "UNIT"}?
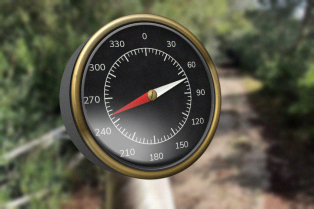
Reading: {"value": 250, "unit": "°"}
